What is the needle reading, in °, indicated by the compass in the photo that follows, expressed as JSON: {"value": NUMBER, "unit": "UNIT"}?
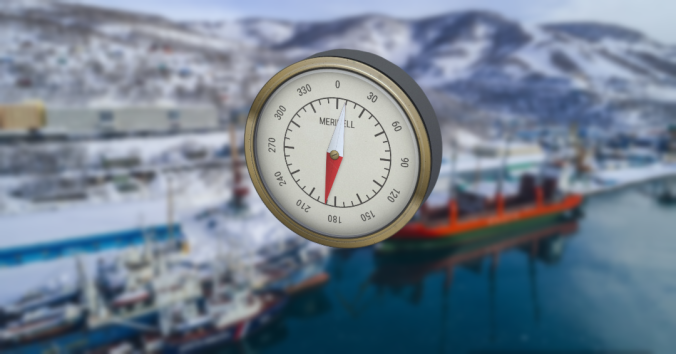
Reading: {"value": 190, "unit": "°"}
